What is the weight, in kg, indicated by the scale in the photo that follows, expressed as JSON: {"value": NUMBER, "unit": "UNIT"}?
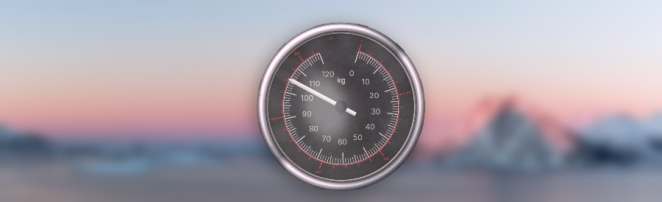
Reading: {"value": 105, "unit": "kg"}
